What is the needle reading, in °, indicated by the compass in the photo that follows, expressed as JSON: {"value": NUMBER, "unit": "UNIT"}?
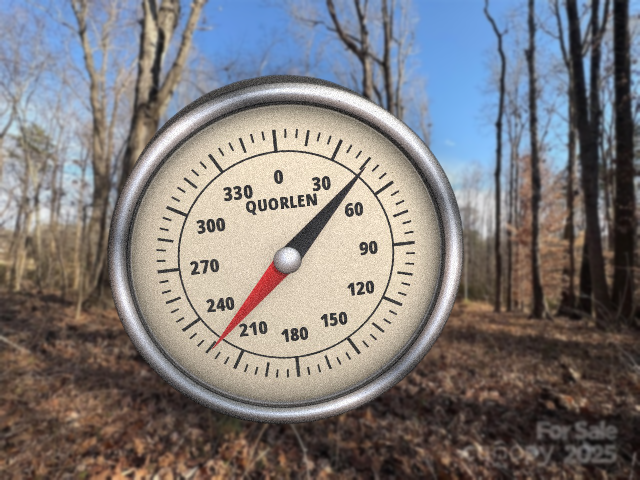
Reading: {"value": 225, "unit": "°"}
